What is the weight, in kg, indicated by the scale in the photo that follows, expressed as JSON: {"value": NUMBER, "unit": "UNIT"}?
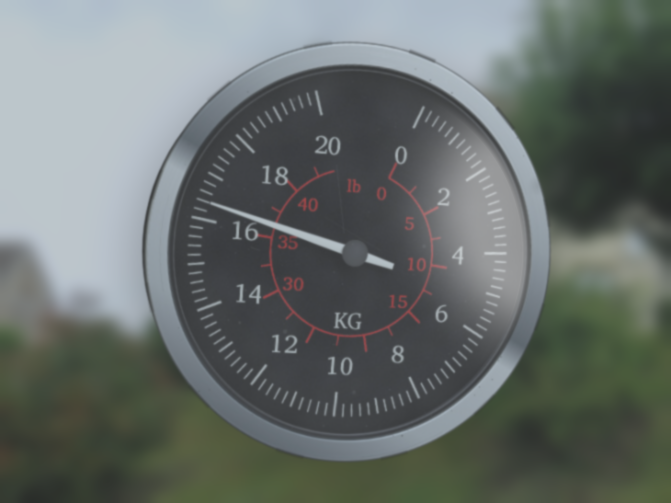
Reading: {"value": 16.4, "unit": "kg"}
